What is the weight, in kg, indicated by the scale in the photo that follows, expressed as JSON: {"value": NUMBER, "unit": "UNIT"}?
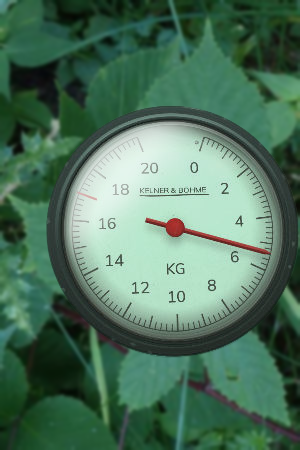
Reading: {"value": 5.4, "unit": "kg"}
